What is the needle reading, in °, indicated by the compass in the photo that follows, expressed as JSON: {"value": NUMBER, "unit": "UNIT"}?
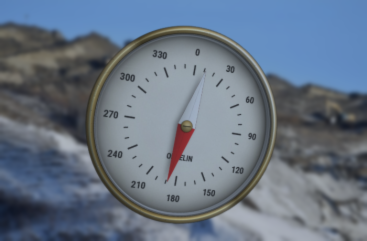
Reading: {"value": 190, "unit": "°"}
